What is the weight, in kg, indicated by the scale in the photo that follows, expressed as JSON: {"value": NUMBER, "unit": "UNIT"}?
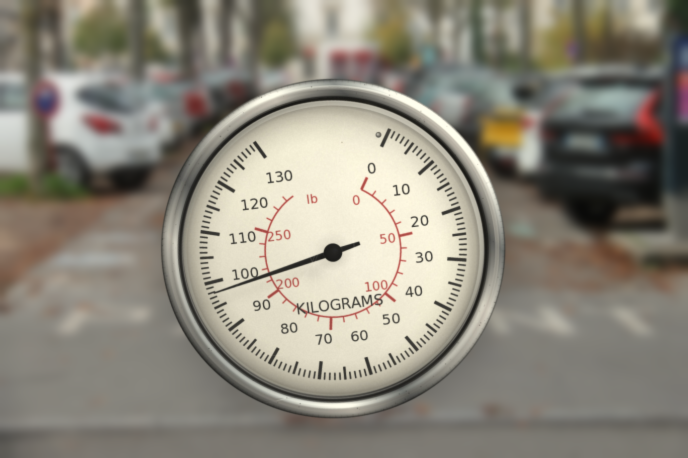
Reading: {"value": 98, "unit": "kg"}
